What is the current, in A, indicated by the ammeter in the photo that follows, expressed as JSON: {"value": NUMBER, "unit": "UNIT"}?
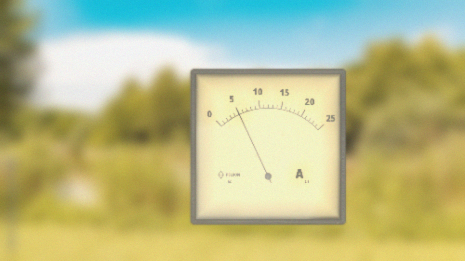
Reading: {"value": 5, "unit": "A"}
